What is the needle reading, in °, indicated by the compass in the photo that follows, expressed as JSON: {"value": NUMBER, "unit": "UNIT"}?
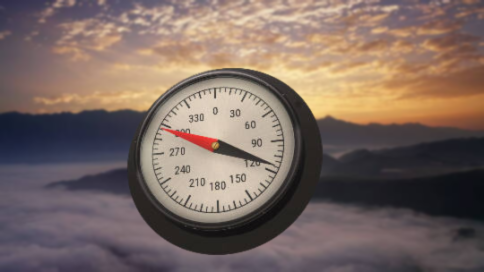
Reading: {"value": 295, "unit": "°"}
